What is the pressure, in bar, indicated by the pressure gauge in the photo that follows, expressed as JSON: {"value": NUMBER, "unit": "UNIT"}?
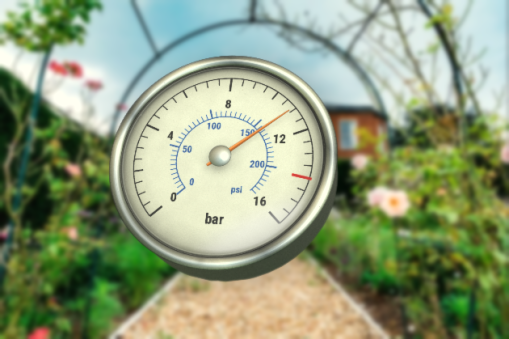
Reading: {"value": 11, "unit": "bar"}
